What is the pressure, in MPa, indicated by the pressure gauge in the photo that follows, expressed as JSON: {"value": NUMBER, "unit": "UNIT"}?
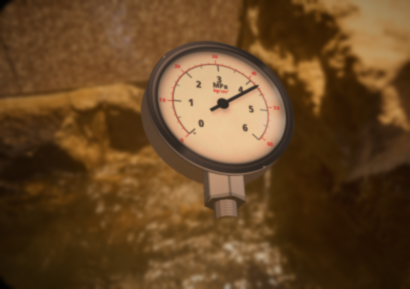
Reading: {"value": 4.25, "unit": "MPa"}
